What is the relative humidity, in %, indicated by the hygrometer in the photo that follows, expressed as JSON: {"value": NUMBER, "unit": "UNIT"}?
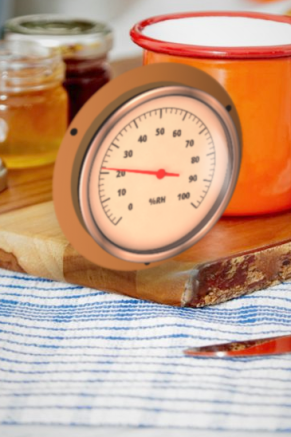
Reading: {"value": 22, "unit": "%"}
